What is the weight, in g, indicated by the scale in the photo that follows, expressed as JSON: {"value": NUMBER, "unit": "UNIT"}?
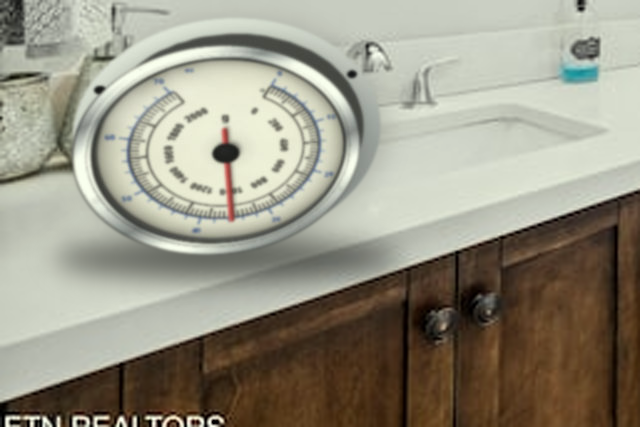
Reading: {"value": 1000, "unit": "g"}
